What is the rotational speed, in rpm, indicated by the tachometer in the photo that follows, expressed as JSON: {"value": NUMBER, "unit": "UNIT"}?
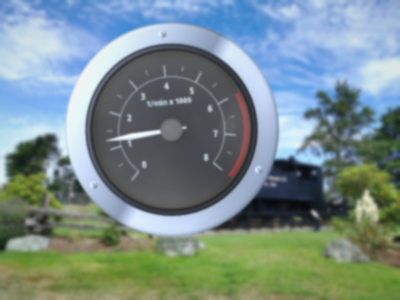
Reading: {"value": 1250, "unit": "rpm"}
